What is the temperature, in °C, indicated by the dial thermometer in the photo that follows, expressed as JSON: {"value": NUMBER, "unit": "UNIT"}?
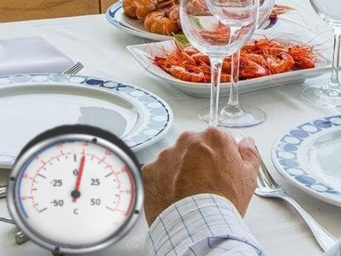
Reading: {"value": 5, "unit": "°C"}
